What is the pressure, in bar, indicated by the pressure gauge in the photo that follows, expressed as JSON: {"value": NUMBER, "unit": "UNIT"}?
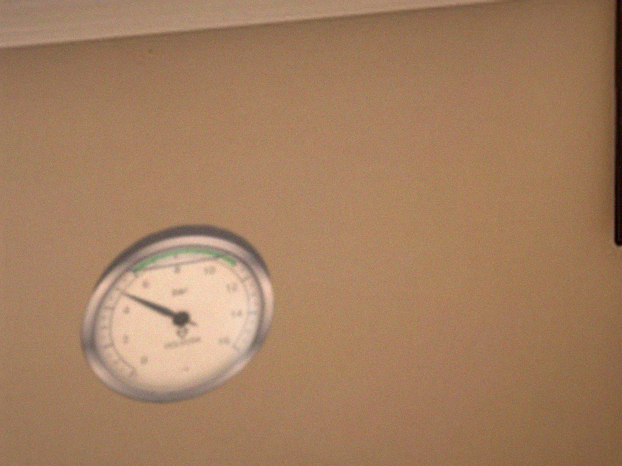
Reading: {"value": 5, "unit": "bar"}
